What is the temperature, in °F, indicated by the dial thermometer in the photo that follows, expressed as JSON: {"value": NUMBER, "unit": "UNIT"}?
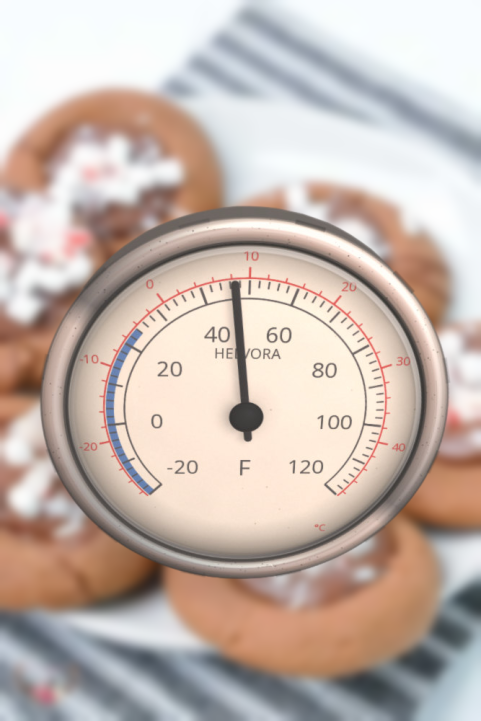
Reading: {"value": 47, "unit": "°F"}
